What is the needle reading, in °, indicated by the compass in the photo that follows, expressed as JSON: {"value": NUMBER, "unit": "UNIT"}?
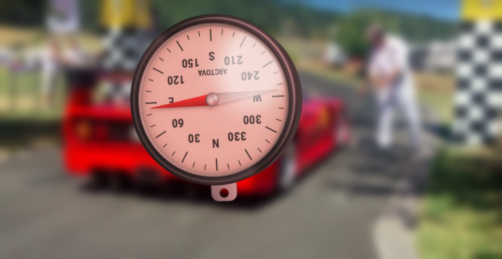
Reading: {"value": 85, "unit": "°"}
